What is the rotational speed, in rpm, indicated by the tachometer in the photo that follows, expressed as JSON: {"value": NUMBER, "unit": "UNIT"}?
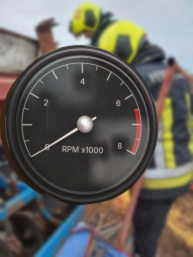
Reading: {"value": 0, "unit": "rpm"}
